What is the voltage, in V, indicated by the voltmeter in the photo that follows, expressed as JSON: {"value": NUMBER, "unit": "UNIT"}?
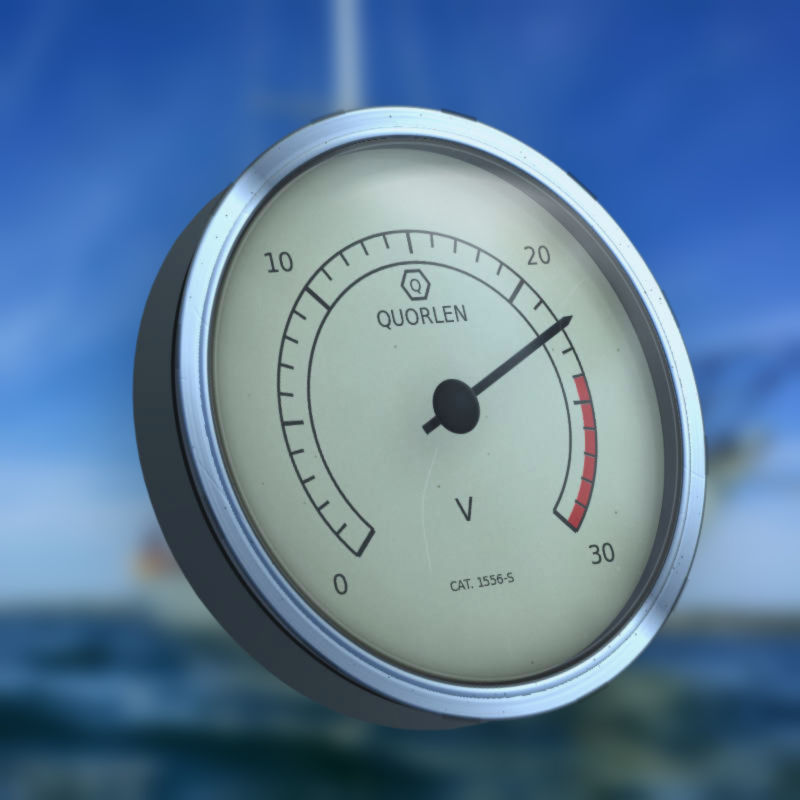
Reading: {"value": 22, "unit": "V"}
